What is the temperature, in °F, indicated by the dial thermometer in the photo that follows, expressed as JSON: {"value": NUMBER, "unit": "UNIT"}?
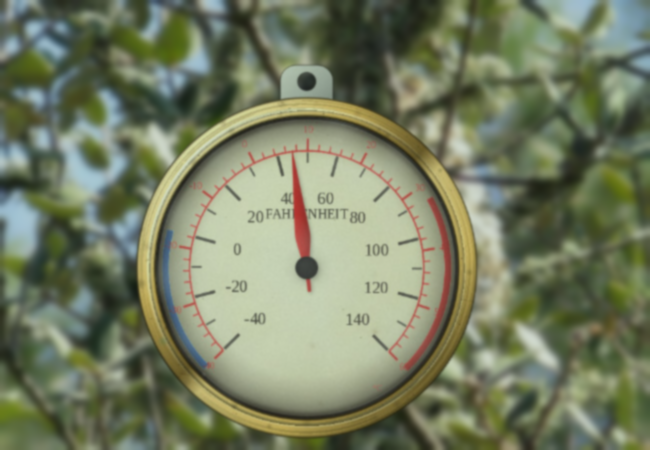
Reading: {"value": 45, "unit": "°F"}
